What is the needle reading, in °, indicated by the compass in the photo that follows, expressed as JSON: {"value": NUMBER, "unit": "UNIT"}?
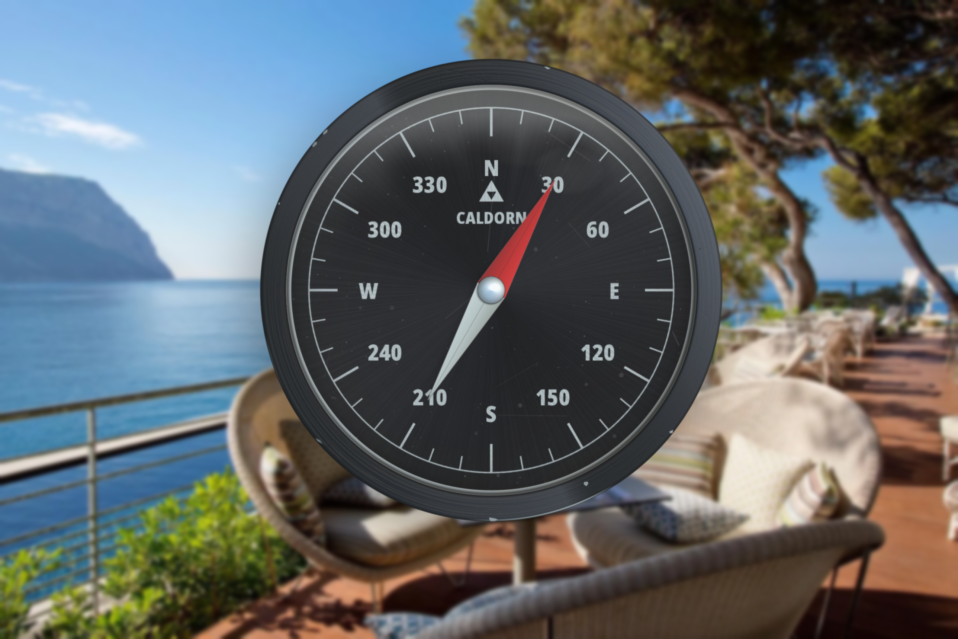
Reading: {"value": 30, "unit": "°"}
